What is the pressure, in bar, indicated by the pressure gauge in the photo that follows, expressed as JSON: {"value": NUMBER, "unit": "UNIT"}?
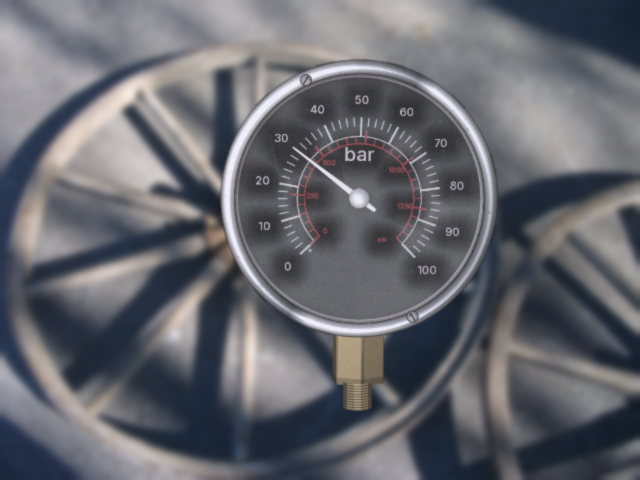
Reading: {"value": 30, "unit": "bar"}
